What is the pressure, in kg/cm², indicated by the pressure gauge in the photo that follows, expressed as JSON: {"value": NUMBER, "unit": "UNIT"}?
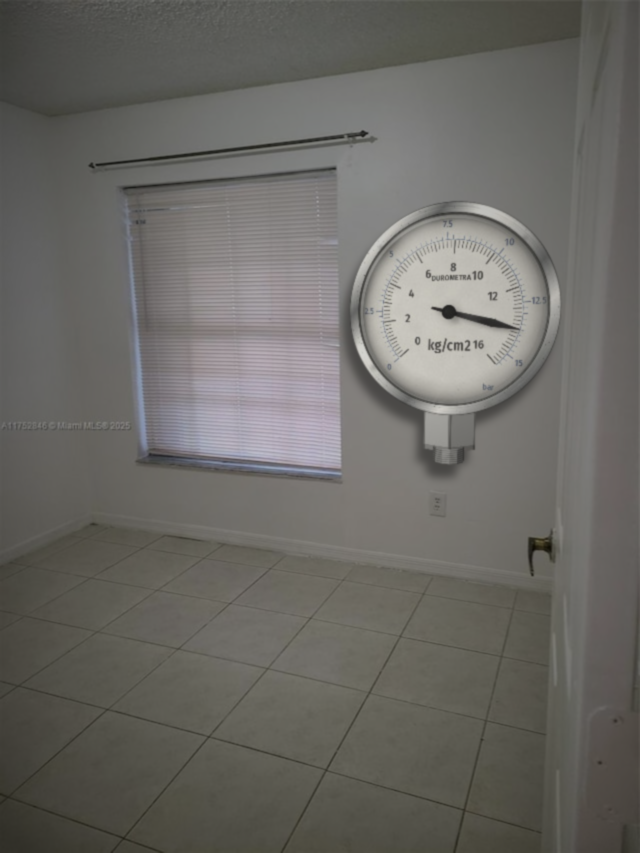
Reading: {"value": 14, "unit": "kg/cm²"}
